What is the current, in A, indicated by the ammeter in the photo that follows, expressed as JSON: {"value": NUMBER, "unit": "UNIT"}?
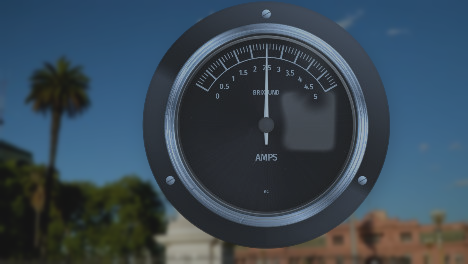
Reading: {"value": 2.5, "unit": "A"}
